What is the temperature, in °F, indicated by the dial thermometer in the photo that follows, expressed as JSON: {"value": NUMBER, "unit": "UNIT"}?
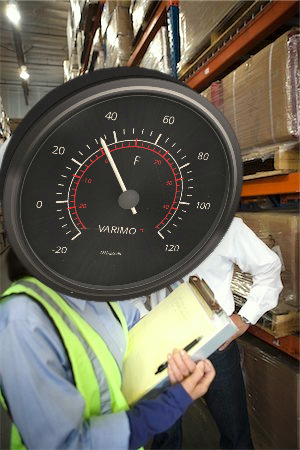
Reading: {"value": 34, "unit": "°F"}
